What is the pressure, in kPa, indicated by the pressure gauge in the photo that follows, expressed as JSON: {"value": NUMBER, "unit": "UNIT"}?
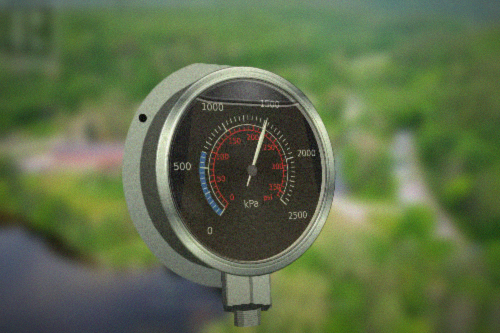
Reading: {"value": 1500, "unit": "kPa"}
